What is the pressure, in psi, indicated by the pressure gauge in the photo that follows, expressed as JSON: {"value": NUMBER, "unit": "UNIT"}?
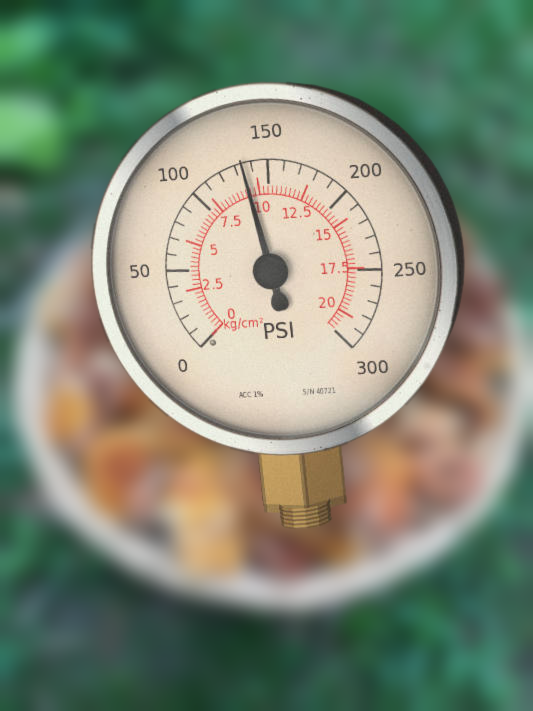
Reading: {"value": 135, "unit": "psi"}
